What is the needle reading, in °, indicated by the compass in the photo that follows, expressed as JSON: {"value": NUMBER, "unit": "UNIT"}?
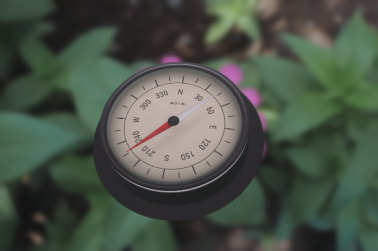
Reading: {"value": 225, "unit": "°"}
